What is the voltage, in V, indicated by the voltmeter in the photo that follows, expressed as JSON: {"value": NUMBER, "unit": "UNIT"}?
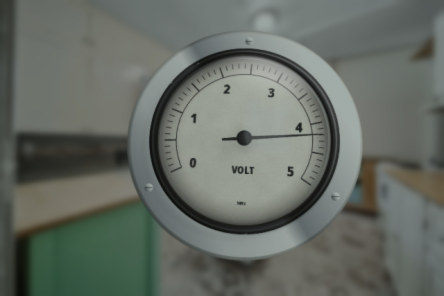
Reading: {"value": 4.2, "unit": "V"}
